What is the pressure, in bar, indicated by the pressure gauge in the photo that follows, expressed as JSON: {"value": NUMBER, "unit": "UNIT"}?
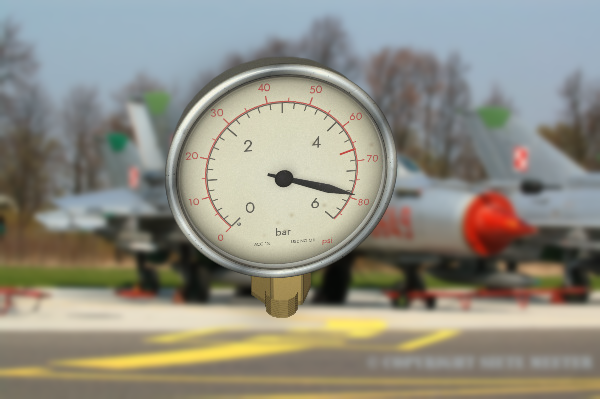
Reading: {"value": 5.4, "unit": "bar"}
